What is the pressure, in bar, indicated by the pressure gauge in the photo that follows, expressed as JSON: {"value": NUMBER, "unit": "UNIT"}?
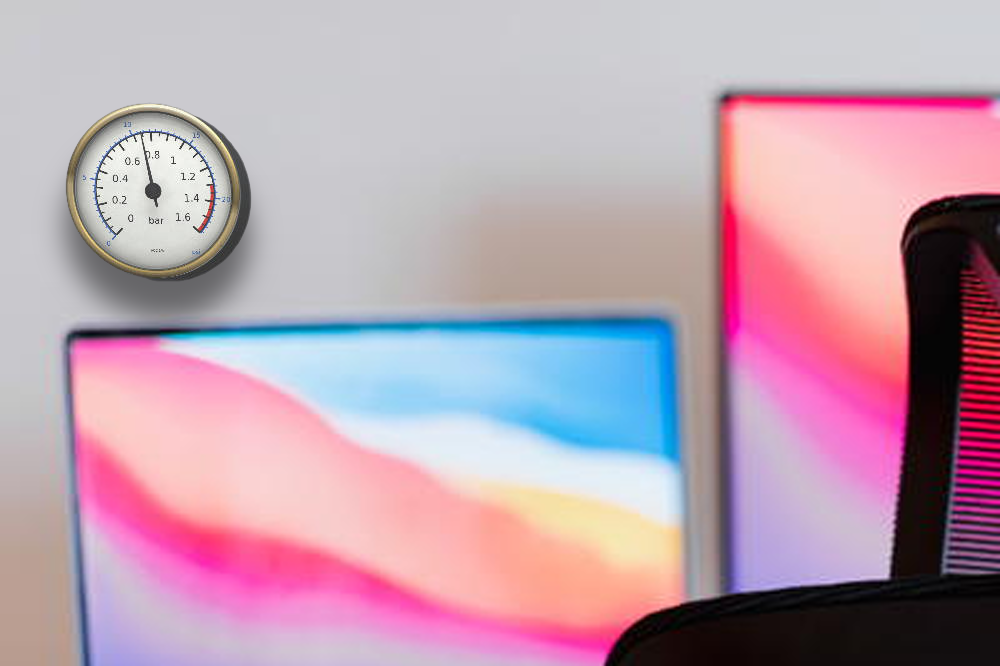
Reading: {"value": 0.75, "unit": "bar"}
